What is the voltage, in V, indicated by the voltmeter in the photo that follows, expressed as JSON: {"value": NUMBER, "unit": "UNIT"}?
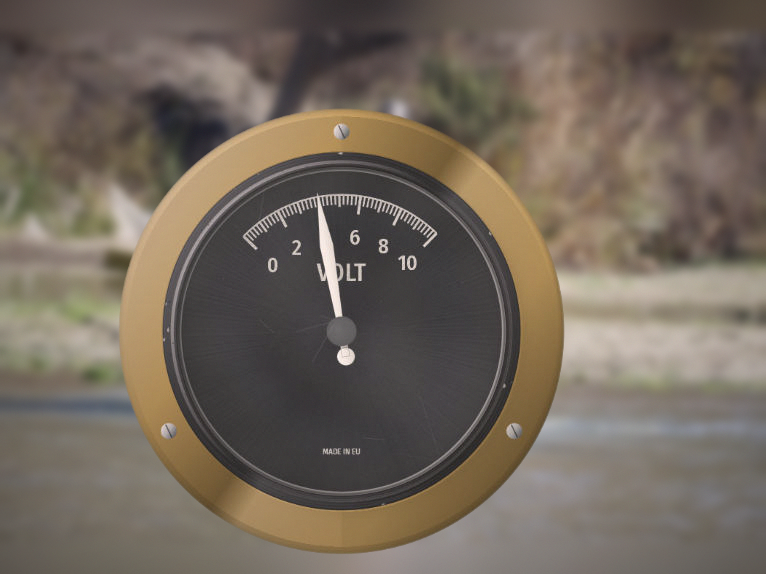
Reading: {"value": 4, "unit": "V"}
